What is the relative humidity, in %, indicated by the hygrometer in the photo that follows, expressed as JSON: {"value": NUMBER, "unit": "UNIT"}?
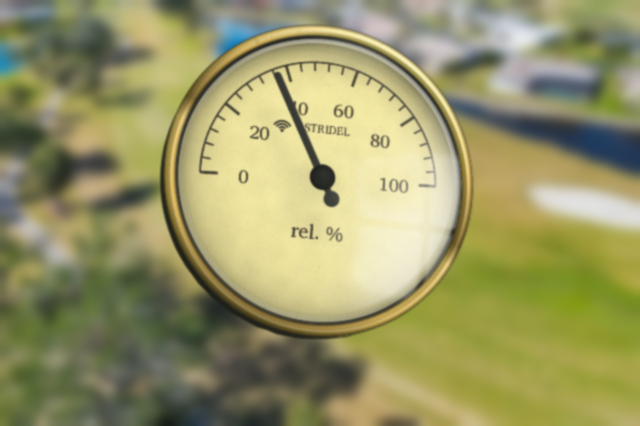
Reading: {"value": 36, "unit": "%"}
